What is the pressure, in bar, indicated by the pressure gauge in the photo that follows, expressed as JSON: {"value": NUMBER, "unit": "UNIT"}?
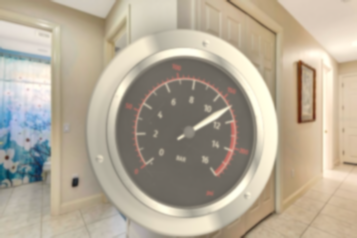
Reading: {"value": 11, "unit": "bar"}
